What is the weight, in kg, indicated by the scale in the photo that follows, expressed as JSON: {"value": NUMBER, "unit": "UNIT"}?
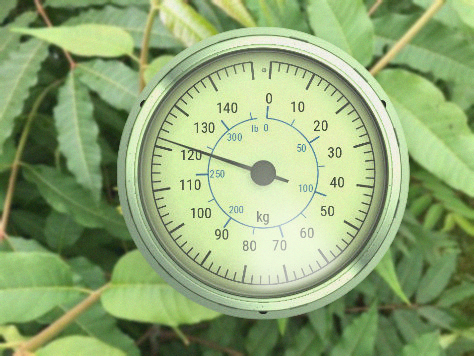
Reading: {"value": 122, "unit": "kg"}
